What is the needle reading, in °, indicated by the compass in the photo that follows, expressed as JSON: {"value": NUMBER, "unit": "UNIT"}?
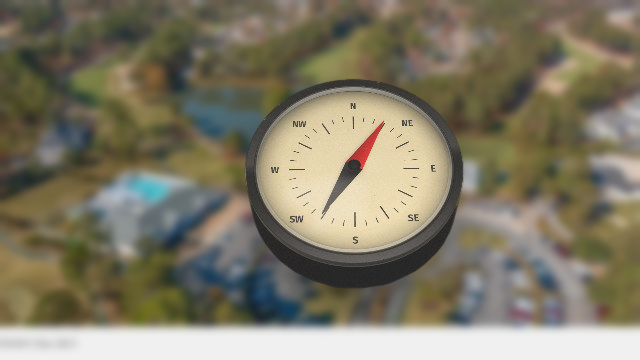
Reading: {"value": 30, "unit": "°"}
